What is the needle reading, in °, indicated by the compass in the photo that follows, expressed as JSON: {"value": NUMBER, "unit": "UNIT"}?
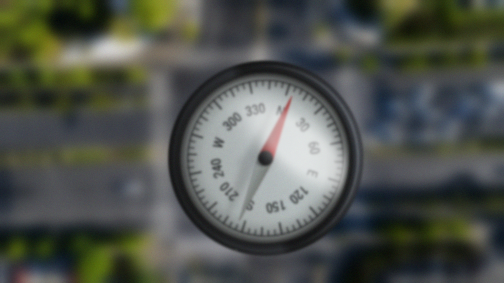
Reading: {"value": 5, "unit": "°"}
